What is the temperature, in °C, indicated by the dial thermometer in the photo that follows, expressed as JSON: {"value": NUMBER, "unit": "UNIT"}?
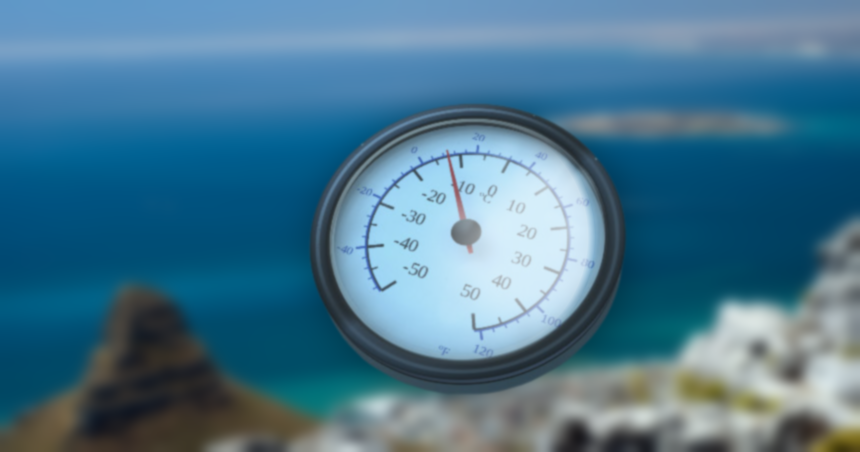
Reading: {"value": -12.5, "unit": "°C"}
